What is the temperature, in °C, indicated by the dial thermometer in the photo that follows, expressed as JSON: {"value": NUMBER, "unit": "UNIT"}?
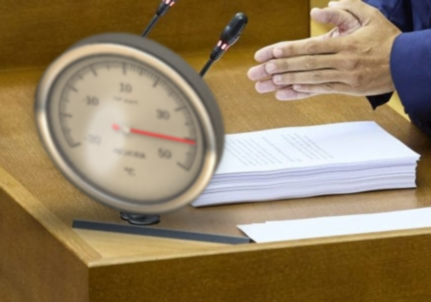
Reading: {"value": 40, "unit": "°C"}
